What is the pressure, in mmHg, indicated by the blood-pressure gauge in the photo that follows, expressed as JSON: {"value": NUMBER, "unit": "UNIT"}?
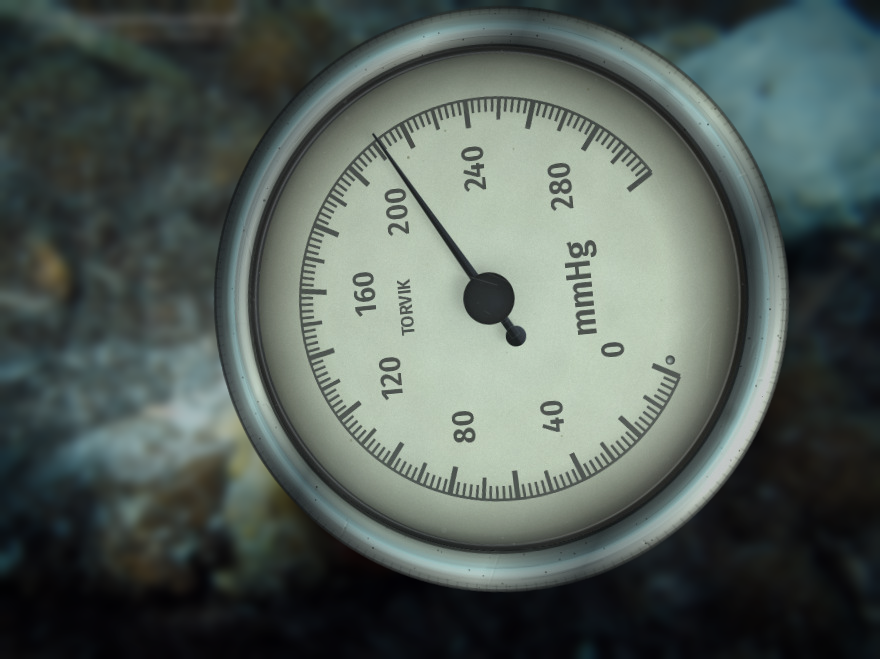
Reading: {"value": 212, "unit": "mmHg"}
